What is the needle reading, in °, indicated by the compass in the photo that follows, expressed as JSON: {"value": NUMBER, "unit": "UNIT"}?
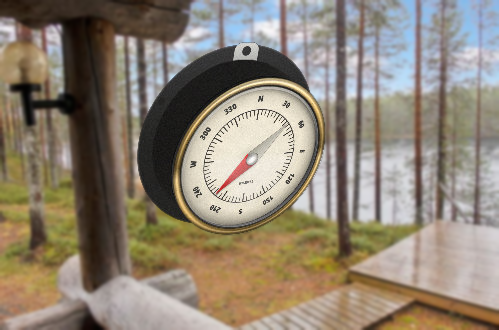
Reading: {"value": 225, "unit": "°"}
